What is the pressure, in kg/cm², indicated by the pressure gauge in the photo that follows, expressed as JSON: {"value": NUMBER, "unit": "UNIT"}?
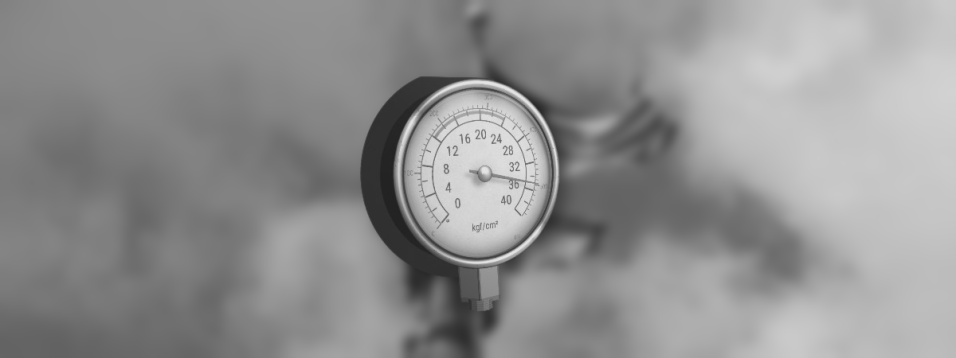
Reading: {"value": 35, "unit": "kg/cm²"}
